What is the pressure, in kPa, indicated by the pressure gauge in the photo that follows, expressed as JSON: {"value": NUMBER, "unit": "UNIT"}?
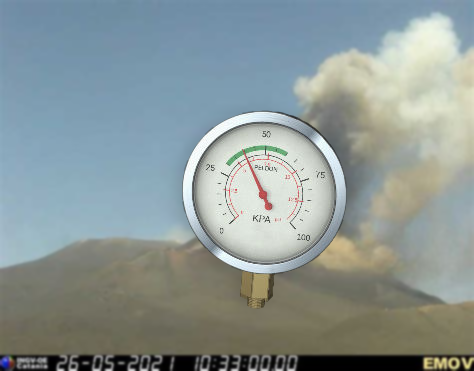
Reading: {"value": 40, "unit": "kPa"}
